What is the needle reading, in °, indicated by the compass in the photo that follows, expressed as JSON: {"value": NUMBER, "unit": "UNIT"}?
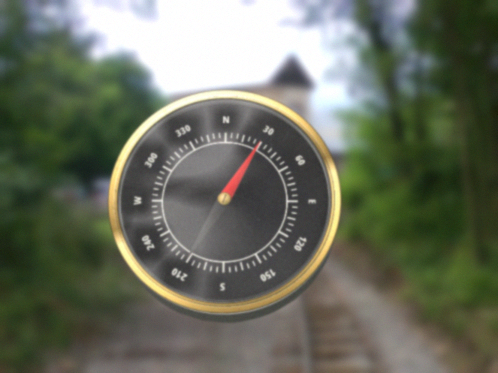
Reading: {"value": 30, "unit": "°"}
